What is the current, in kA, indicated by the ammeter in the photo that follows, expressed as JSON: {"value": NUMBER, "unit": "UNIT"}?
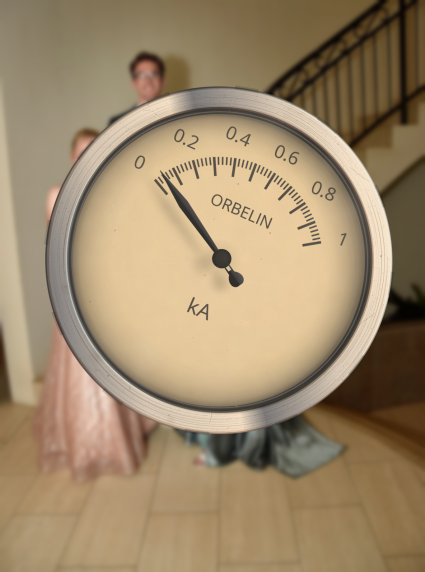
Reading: {"value": 0.04, "unit": "kA"}
